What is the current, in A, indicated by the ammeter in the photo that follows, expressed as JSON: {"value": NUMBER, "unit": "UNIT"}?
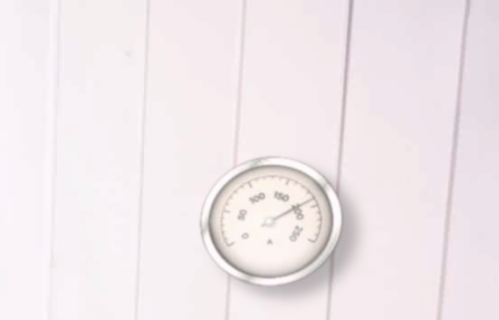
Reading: {"value": 190, "unit": "A"}
